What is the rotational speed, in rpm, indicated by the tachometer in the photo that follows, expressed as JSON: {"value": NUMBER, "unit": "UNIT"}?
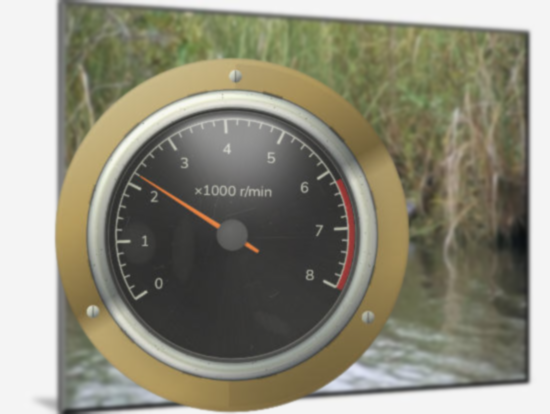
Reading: {"value": 2200, "unit": "rpm"}
